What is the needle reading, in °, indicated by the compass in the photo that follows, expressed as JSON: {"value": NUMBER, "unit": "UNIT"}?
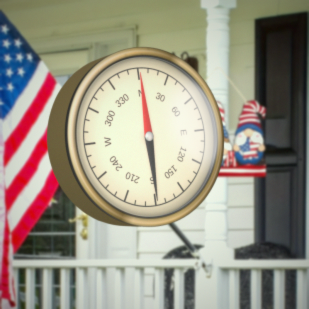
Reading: {"value": 0, "unit": "°"}
